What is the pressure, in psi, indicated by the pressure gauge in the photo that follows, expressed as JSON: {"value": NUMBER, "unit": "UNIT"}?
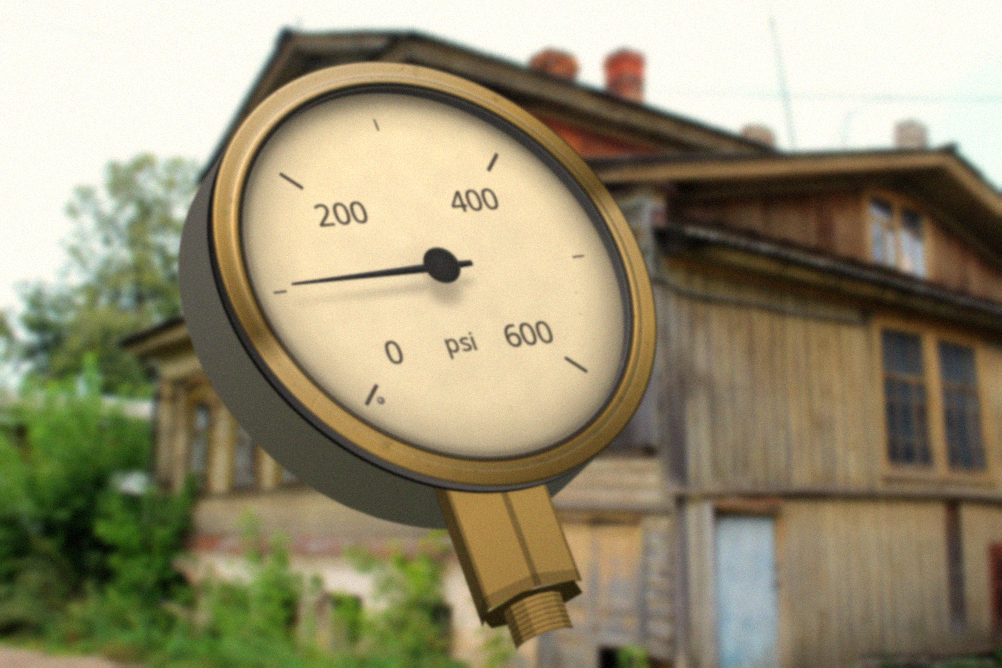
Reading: {"value": 100, "unit": "psi"}
